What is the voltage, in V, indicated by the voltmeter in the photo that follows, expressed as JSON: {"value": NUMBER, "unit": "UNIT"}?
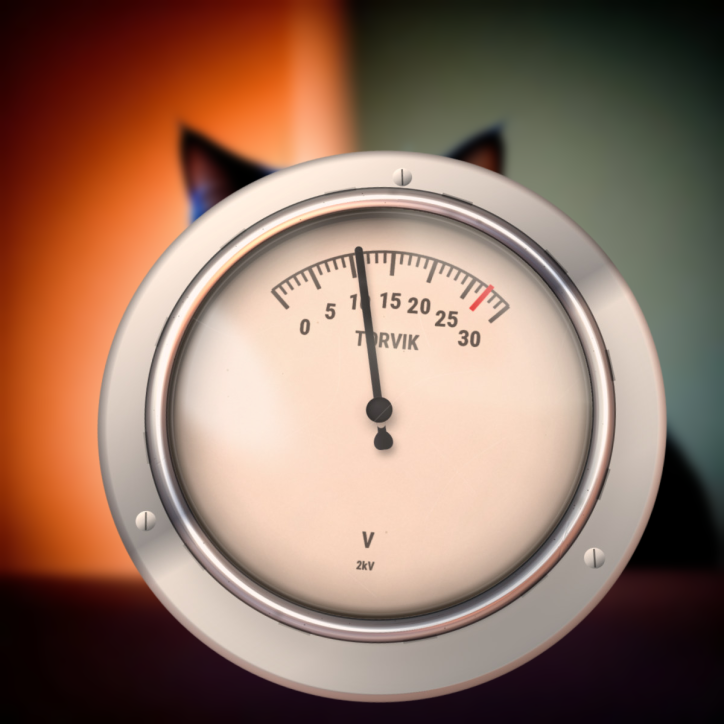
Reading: {"value": 11, "unit": "V"}
